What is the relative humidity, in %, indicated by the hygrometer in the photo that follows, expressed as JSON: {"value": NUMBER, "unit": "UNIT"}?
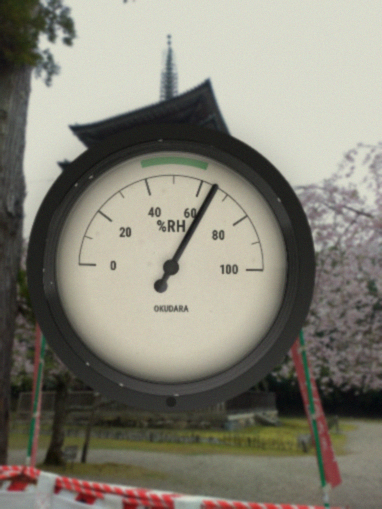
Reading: {"value": 65, "unit": "%"}
